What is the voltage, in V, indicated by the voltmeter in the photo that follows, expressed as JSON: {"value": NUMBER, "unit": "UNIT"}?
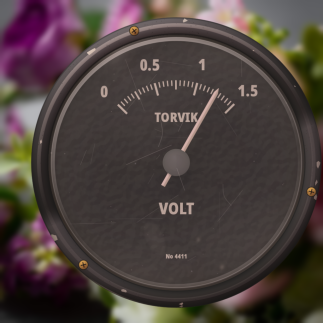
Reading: {"value": 1.25, "unit": "V"}
